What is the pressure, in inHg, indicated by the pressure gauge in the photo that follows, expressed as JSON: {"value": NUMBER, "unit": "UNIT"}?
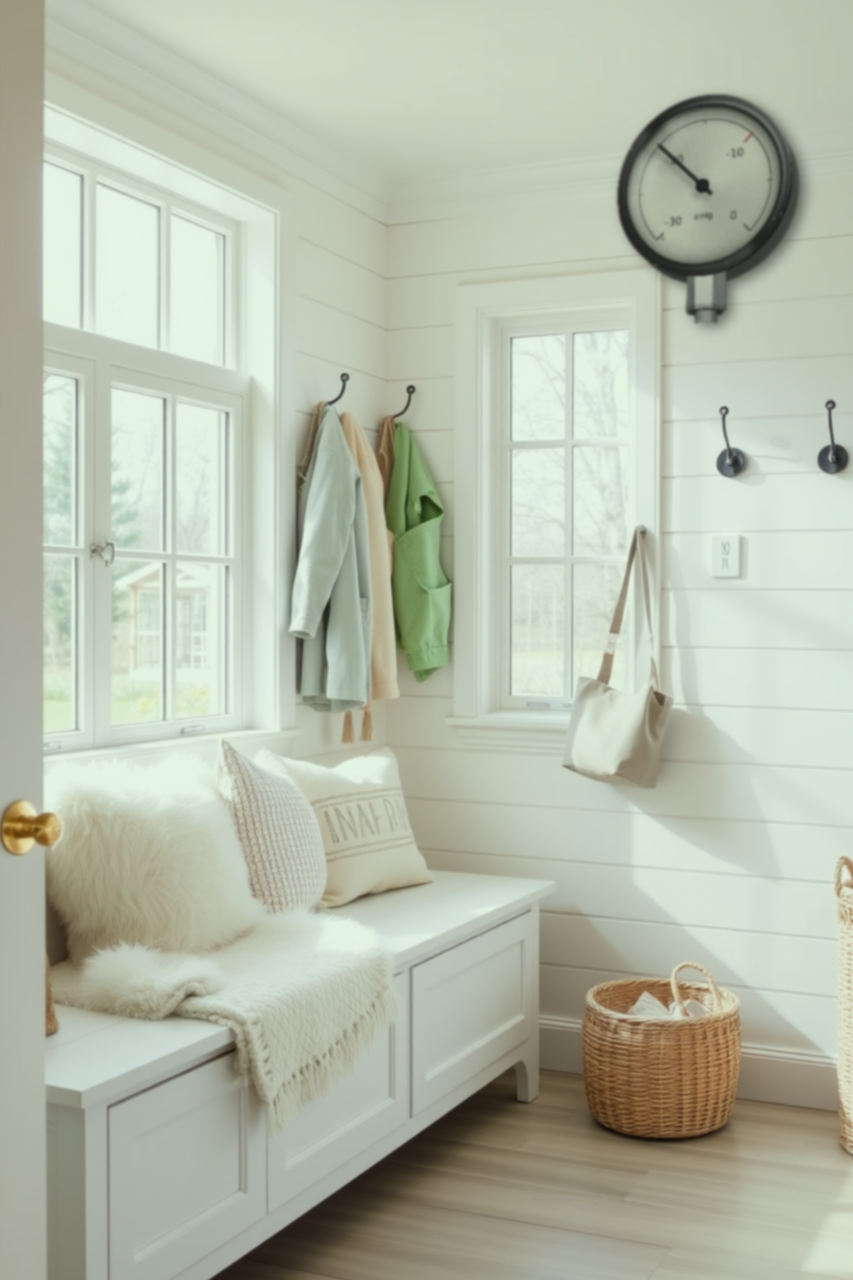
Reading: {"value": -20, "unit": "inHg"}
